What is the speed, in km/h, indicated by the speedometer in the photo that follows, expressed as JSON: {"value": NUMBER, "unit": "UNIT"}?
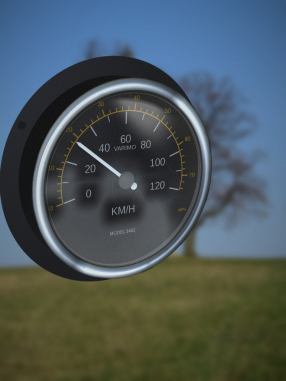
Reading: {"value": 30, "unit": "km/h"}
